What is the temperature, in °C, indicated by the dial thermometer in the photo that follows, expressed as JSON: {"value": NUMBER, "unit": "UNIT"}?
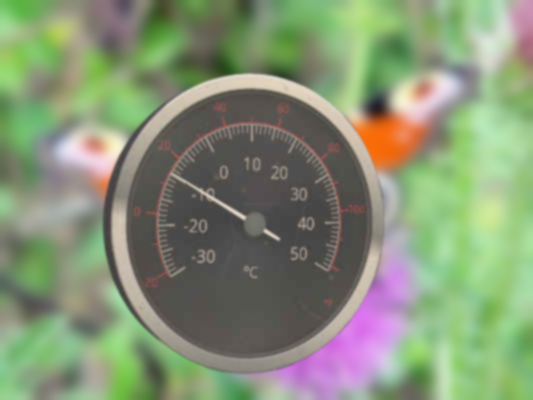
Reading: {"value": -10, "unit": "°C"}
